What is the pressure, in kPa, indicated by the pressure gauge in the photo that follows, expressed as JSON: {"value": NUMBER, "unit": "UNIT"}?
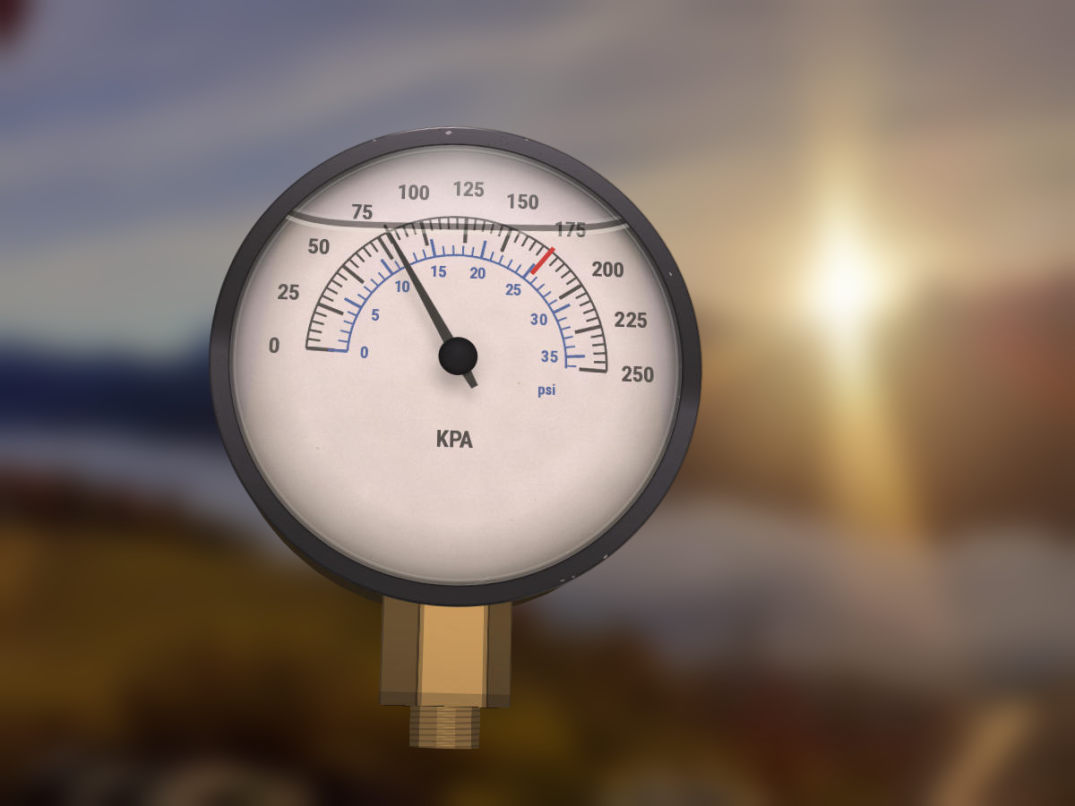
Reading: {"value": 80, "unit": "kPa"}
